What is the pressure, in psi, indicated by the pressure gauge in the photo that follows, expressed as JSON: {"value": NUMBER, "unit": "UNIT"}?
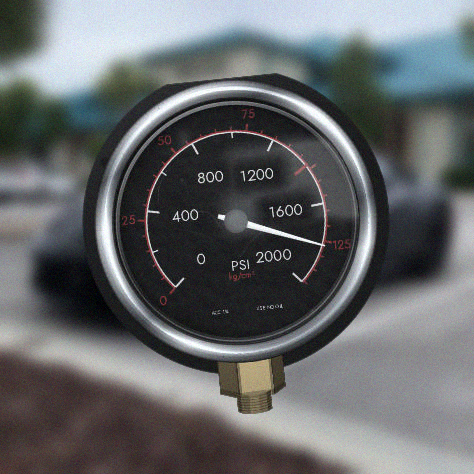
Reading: {"value": 1800, "unit": "psi"}
